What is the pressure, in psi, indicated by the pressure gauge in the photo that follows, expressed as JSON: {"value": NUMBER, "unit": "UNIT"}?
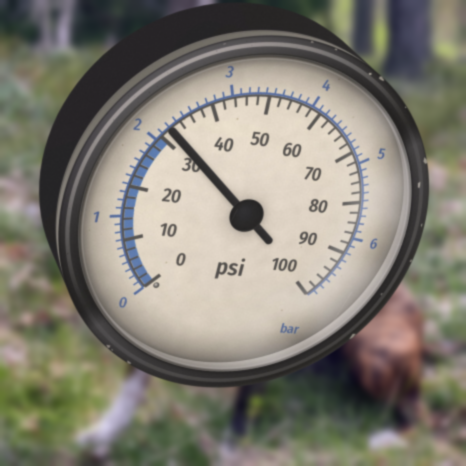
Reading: {"value": 32, "unit": "psi"}
